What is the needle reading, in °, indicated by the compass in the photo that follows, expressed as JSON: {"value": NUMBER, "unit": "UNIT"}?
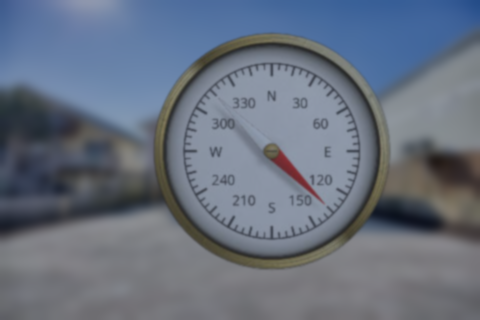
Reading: {"value": 135, "unit": "°"}
